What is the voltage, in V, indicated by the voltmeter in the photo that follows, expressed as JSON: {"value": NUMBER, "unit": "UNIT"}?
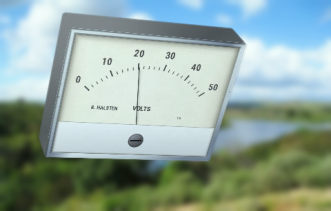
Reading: {"value": 20, "unit": "V"}
